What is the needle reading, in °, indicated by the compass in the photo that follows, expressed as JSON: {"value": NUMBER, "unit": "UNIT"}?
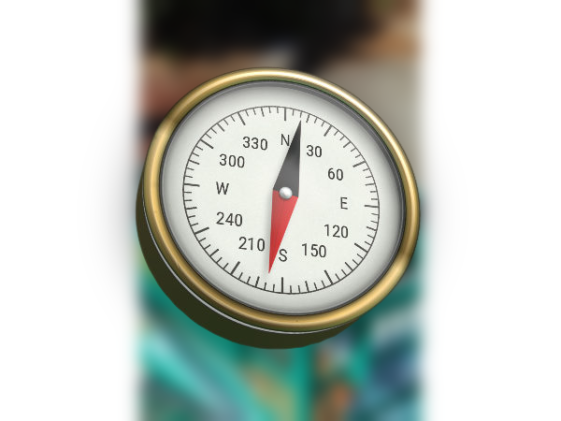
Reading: {"value": 190, "unit": "°"}
